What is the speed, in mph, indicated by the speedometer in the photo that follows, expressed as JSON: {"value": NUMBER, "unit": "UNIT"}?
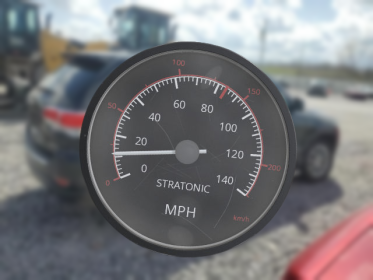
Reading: {"value": 12, "unit": "mph"}
